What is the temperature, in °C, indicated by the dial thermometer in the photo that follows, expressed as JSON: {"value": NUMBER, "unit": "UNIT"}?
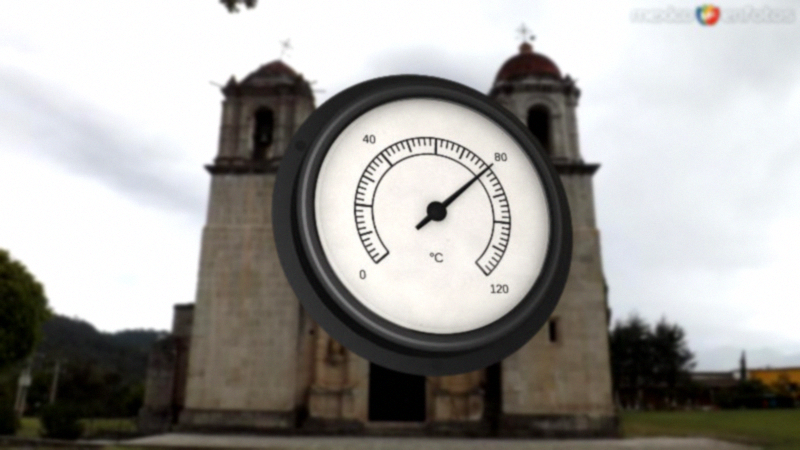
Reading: {"value": 80, "unit": "°C"}
